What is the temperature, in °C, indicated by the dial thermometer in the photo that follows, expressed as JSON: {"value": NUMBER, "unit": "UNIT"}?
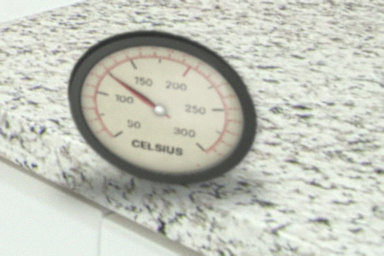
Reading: {"value": 125, "unit": "°C"}
